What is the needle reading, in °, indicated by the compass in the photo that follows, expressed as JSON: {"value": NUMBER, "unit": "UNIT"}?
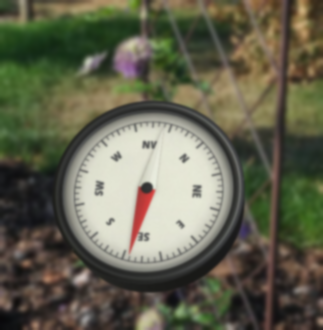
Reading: {"value": 145, "unit": "°"}
